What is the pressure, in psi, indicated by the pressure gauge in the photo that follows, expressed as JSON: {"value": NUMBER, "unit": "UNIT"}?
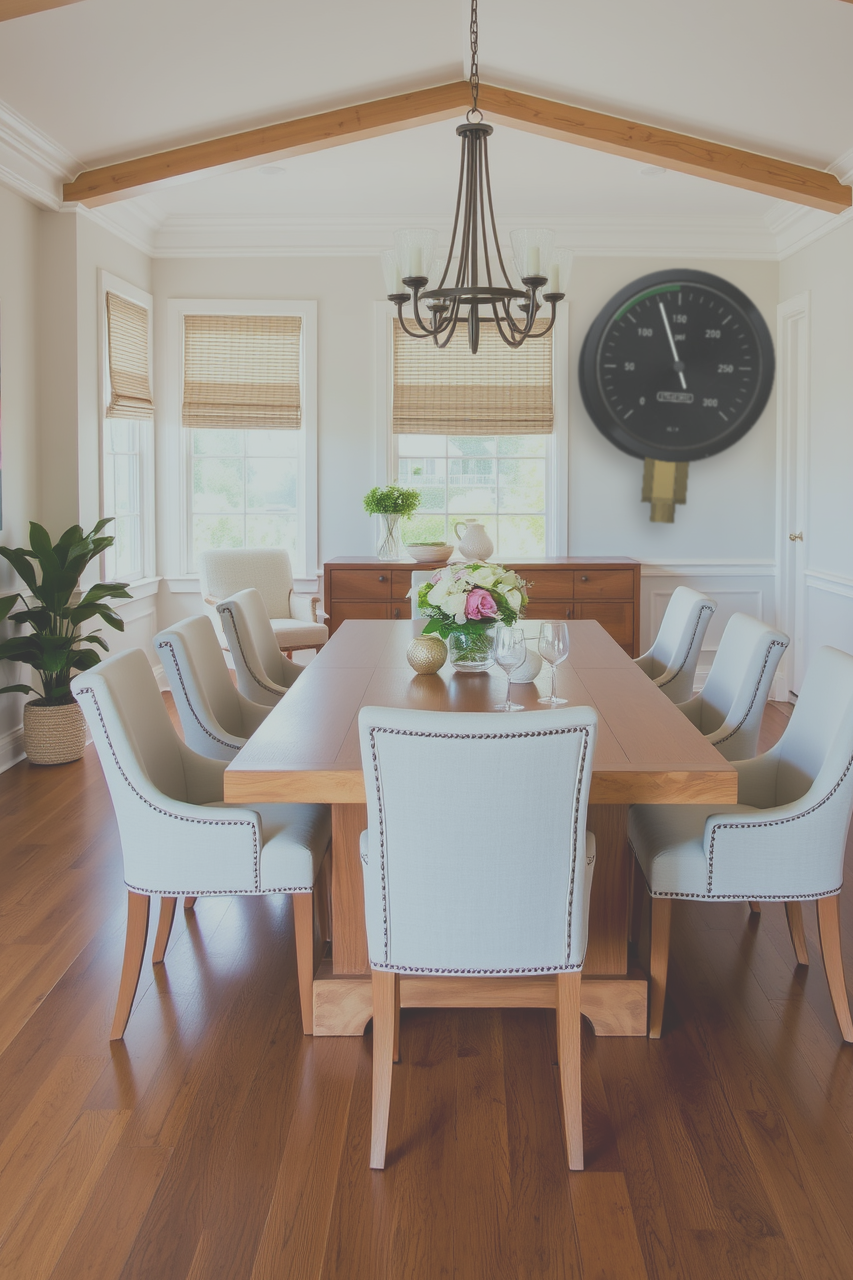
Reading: {"value": 130, "unit": "psi"}
